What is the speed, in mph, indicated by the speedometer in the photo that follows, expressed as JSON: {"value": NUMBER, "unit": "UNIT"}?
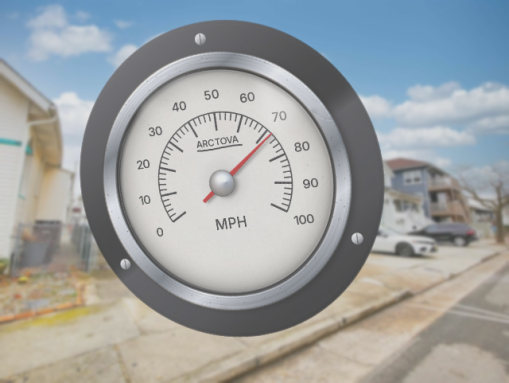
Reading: {"value": 72, "unit": "mph"}
